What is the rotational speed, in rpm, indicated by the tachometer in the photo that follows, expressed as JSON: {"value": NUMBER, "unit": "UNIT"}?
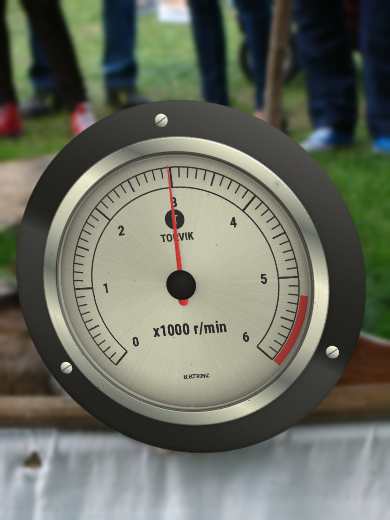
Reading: {"value": 3000, "unit": "rpm"}
